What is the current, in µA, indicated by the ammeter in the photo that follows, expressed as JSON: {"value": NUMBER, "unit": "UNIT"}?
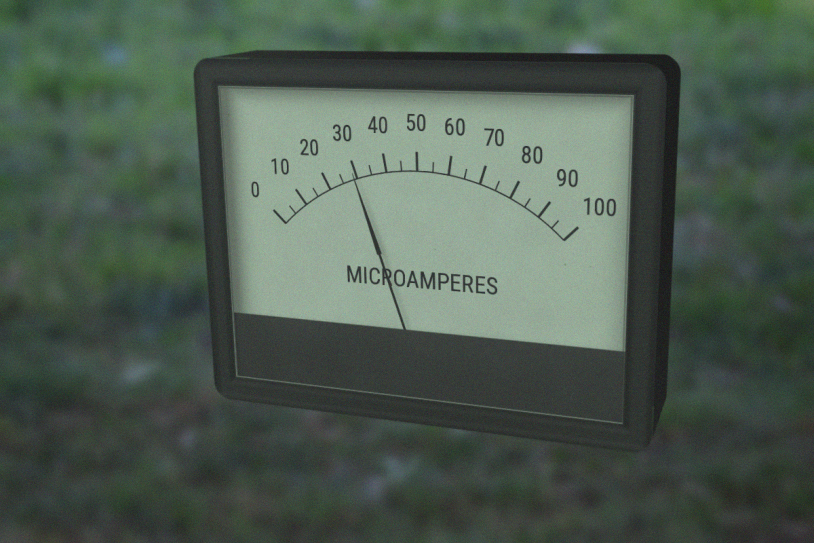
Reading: {"value": 30, "unit": "µA"}
